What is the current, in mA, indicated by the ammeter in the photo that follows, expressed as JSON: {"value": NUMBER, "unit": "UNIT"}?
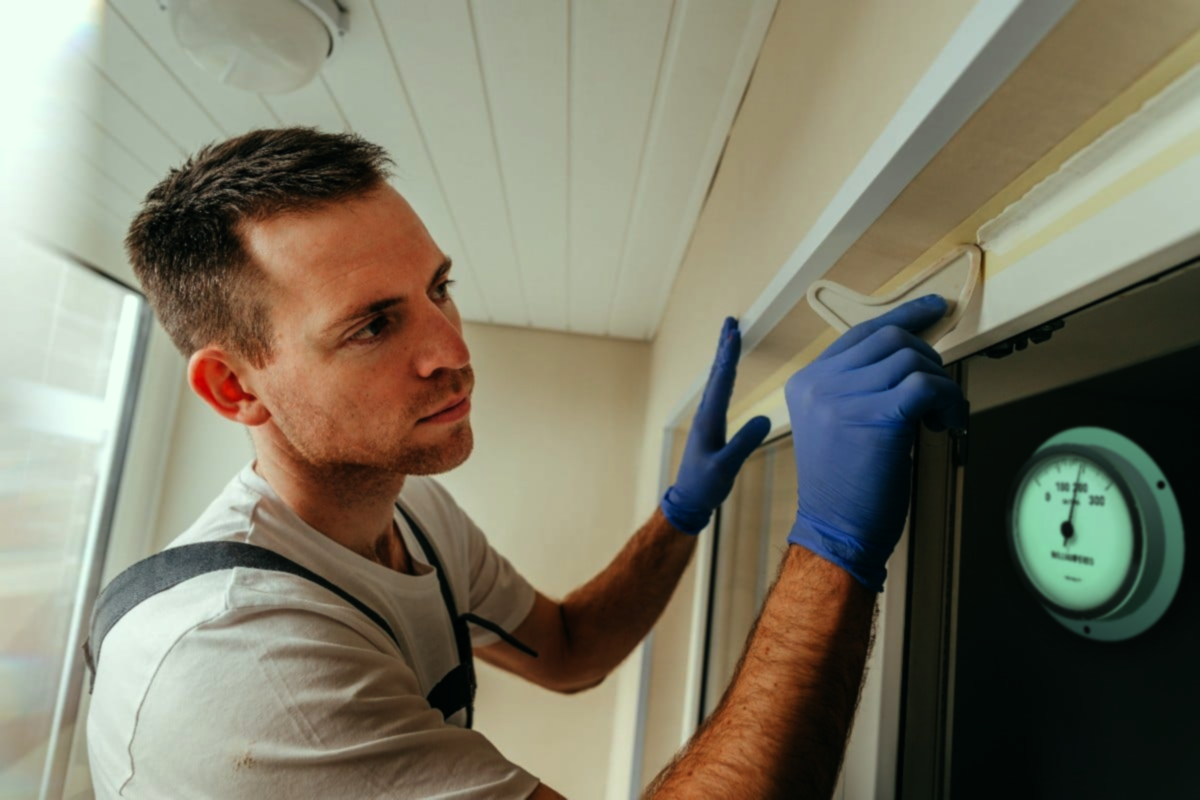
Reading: {"value": 200, "unit": "mA"}
